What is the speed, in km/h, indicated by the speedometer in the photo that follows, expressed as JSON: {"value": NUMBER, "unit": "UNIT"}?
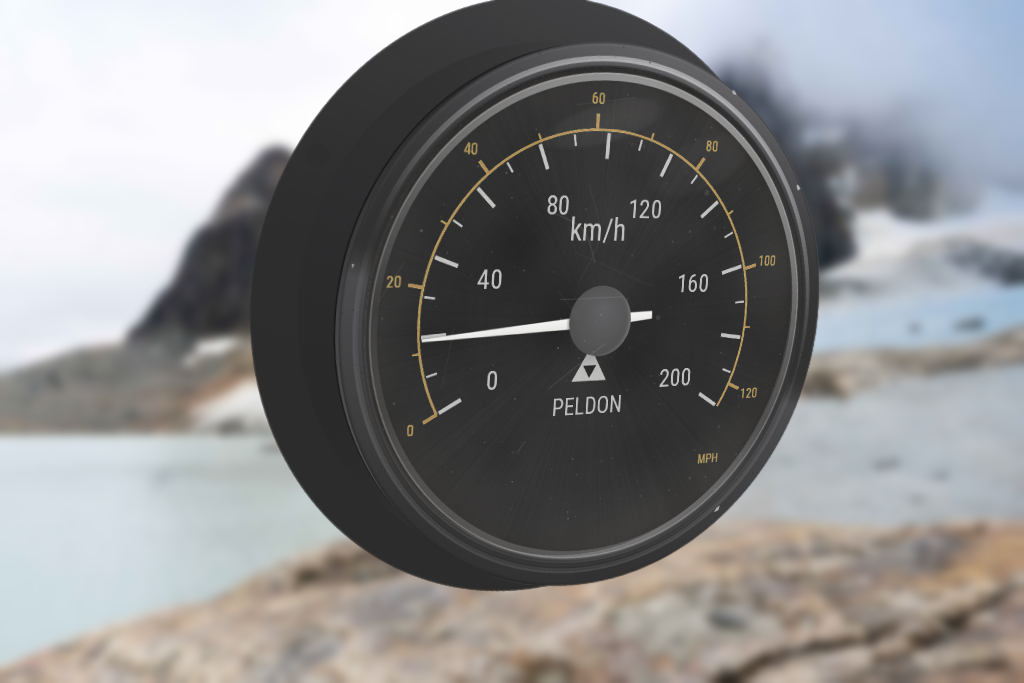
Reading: {"value": 20, "unit": "km/h"}
